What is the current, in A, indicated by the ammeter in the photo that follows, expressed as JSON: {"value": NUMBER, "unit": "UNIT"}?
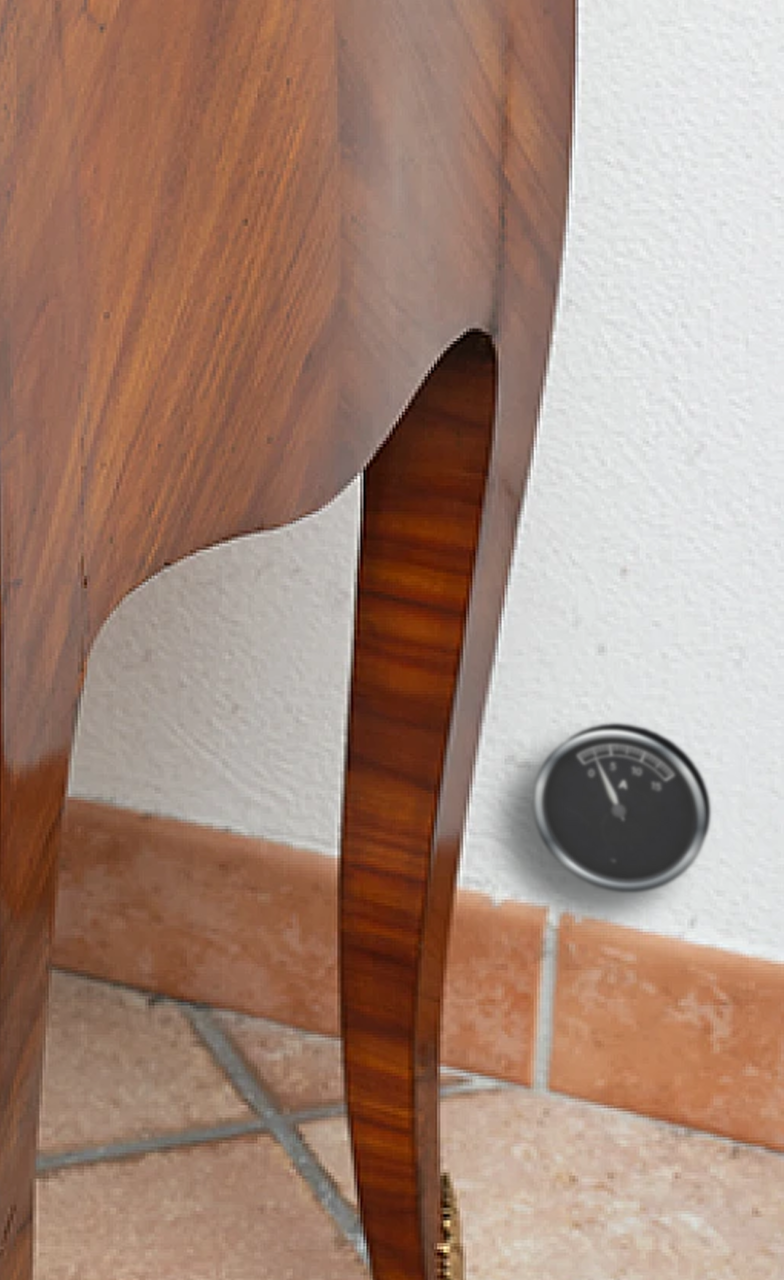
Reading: {"value": 2.5, "unit": "A"}
